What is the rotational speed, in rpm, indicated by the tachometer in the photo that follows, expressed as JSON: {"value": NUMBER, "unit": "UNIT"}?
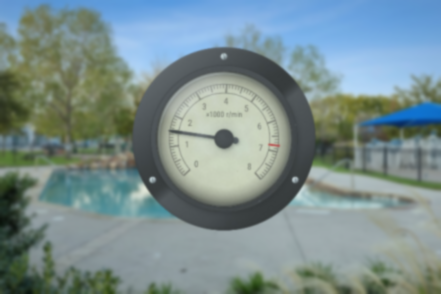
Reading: {"value": 1500, "unit": "rpm"}
